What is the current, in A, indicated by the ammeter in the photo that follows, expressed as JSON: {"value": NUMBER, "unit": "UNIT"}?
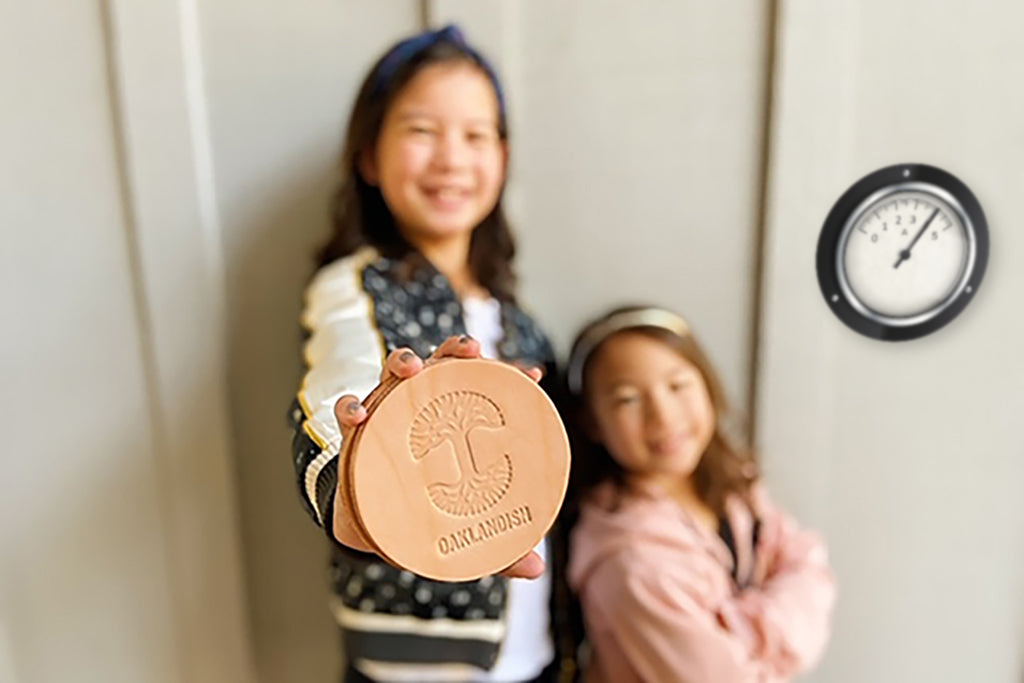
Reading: {"value": 4, "unit": "A"}
